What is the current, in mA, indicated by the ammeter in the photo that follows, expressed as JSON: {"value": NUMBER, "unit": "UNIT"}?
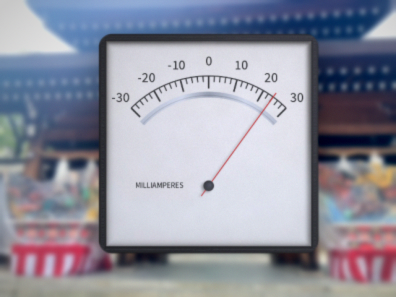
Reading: {"value": 24, "unit": "mA"}
